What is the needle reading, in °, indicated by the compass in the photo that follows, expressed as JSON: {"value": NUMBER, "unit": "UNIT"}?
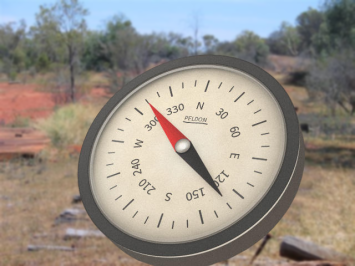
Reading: {"value": 310, "unit": "°"}
